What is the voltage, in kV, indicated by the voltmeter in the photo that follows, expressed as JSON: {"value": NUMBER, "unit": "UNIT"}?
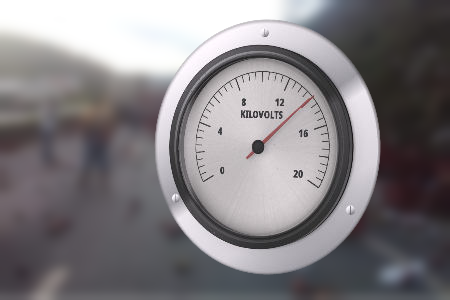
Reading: {"value": 14, "unit": "kV"}
